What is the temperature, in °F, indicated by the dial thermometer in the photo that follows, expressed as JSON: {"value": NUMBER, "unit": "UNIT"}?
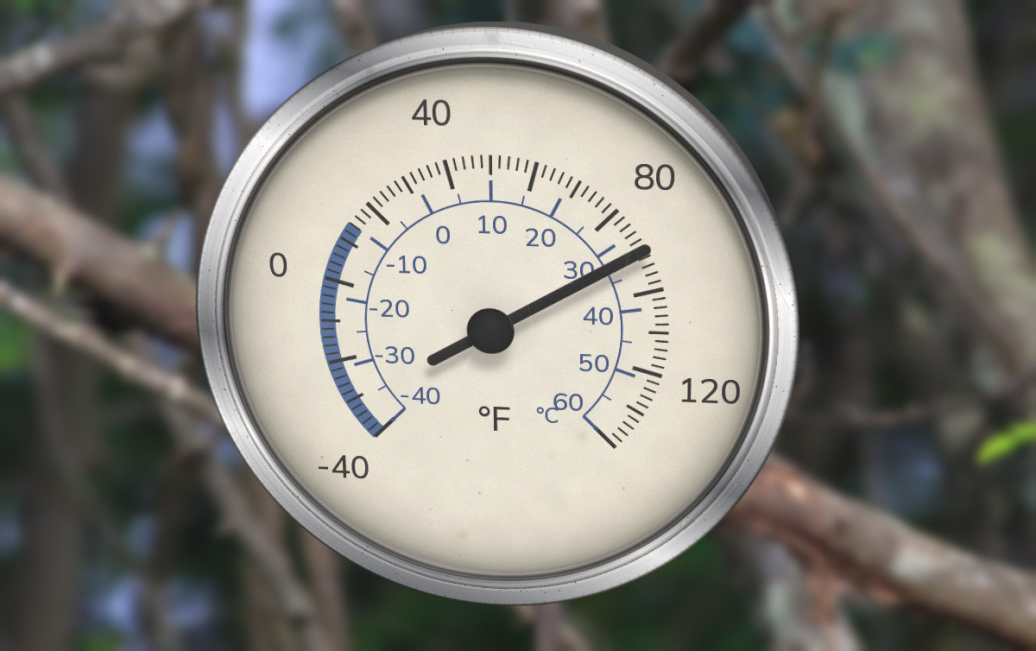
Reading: {"value": 90, "unit": "°F"}
